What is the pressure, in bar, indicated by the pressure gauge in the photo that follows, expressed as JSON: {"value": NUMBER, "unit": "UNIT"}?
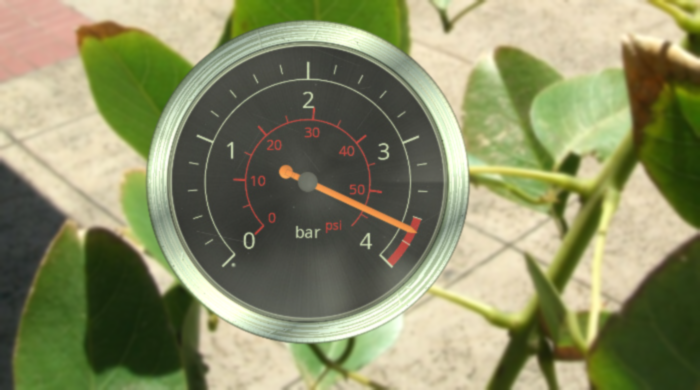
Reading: {"value": 3.7, "unit": "bar"}
